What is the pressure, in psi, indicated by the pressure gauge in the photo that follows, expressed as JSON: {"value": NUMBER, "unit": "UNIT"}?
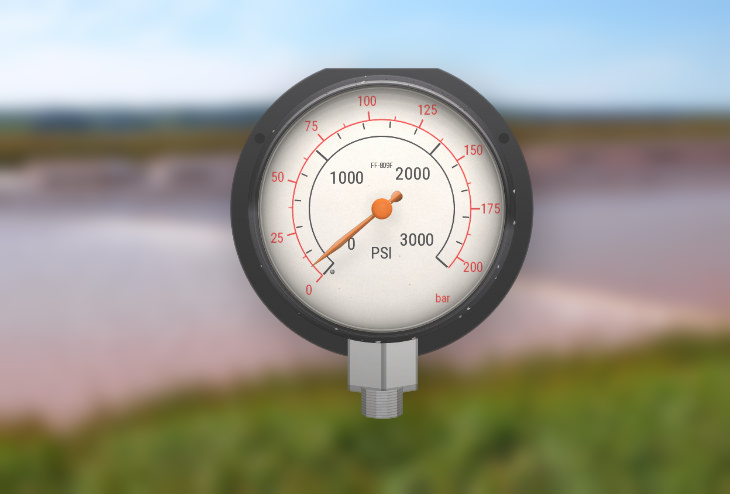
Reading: {"value": 100, "unit": "psi"}
